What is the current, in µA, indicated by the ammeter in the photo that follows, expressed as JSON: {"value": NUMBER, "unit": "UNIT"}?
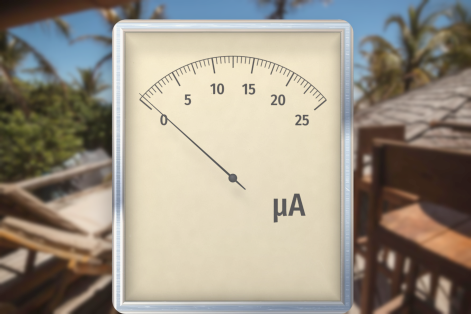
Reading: {"value": 0.5, "unit": "µA"}
